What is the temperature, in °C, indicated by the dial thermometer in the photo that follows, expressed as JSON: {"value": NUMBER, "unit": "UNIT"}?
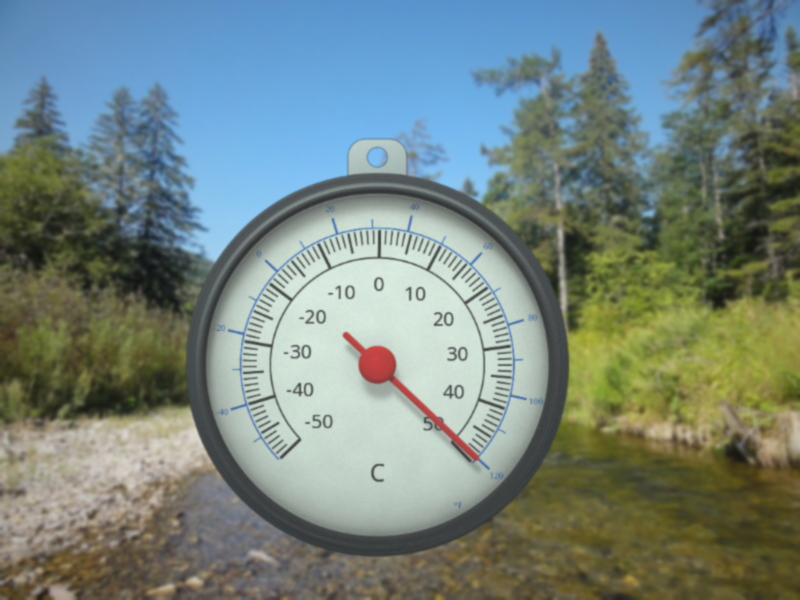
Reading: {"value": 49, "unit": "°C"}
